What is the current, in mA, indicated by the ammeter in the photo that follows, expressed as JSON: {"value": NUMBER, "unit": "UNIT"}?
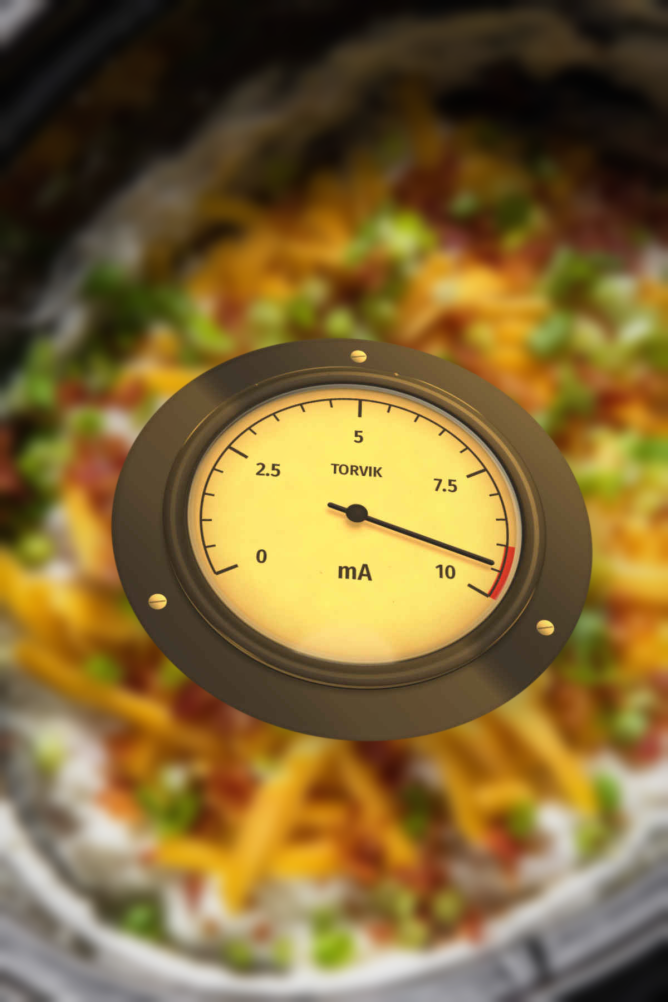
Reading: {"value": 9.5, "unit": "mA"}
